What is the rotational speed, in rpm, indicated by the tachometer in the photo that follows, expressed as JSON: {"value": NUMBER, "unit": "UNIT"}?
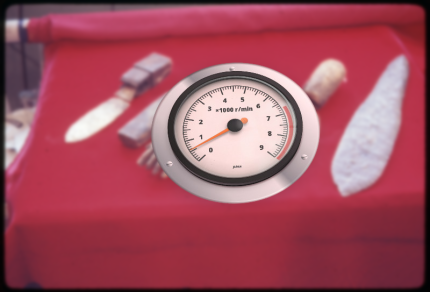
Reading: {"value": 500, "unit": "rpm"}
